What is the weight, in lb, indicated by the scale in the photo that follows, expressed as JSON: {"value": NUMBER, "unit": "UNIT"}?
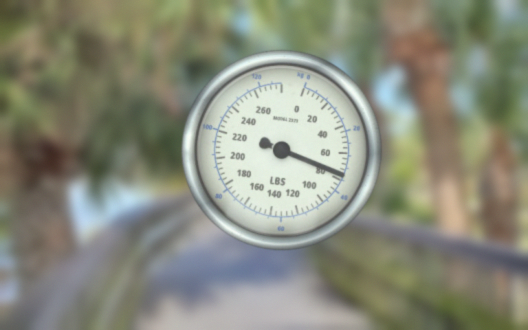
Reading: {"value": 76, "unit": "lb"}
